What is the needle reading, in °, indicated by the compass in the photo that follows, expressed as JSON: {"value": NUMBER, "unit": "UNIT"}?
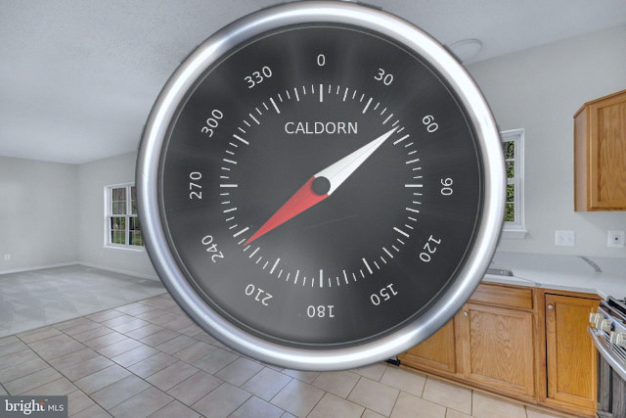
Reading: {"value": 232.5, "unit": "°"}
